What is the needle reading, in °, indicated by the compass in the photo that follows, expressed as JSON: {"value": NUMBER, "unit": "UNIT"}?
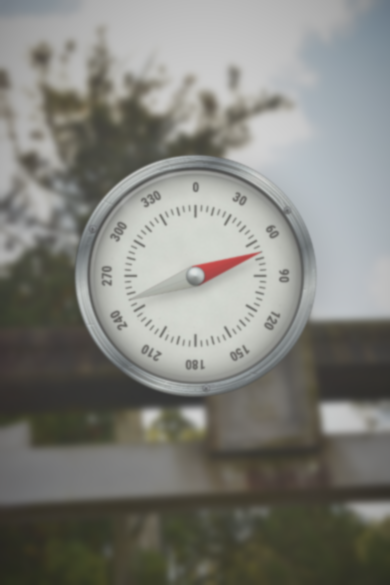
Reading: {"value": 70, "unit": "°"}
